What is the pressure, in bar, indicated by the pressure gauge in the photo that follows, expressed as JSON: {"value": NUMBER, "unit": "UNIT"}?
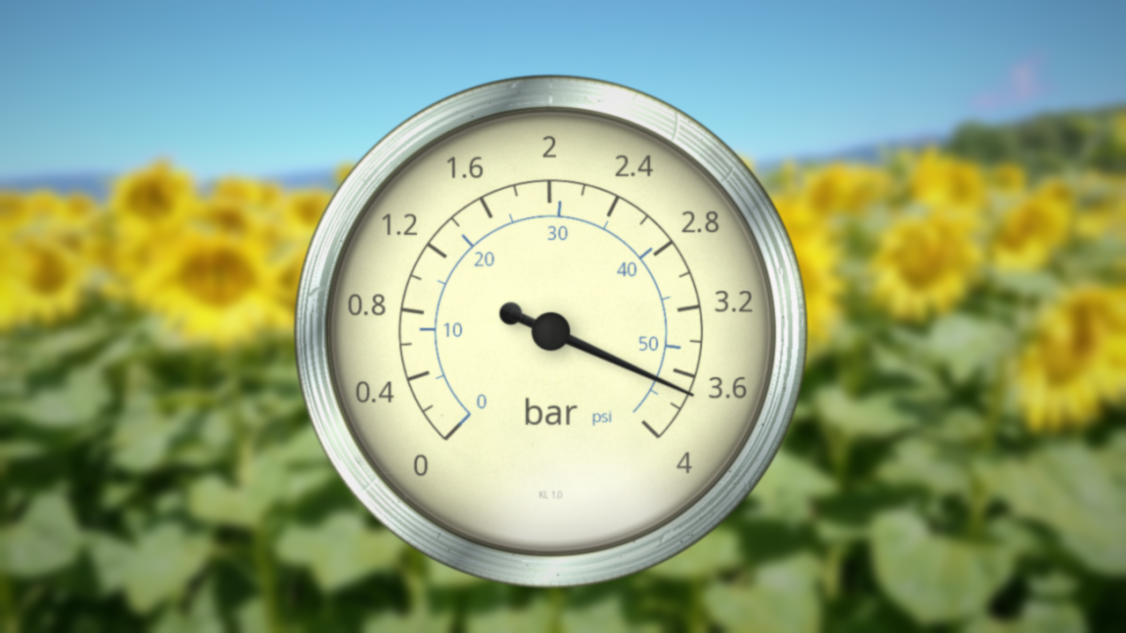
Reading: {"value": 3.7, "unit": "bar"}
